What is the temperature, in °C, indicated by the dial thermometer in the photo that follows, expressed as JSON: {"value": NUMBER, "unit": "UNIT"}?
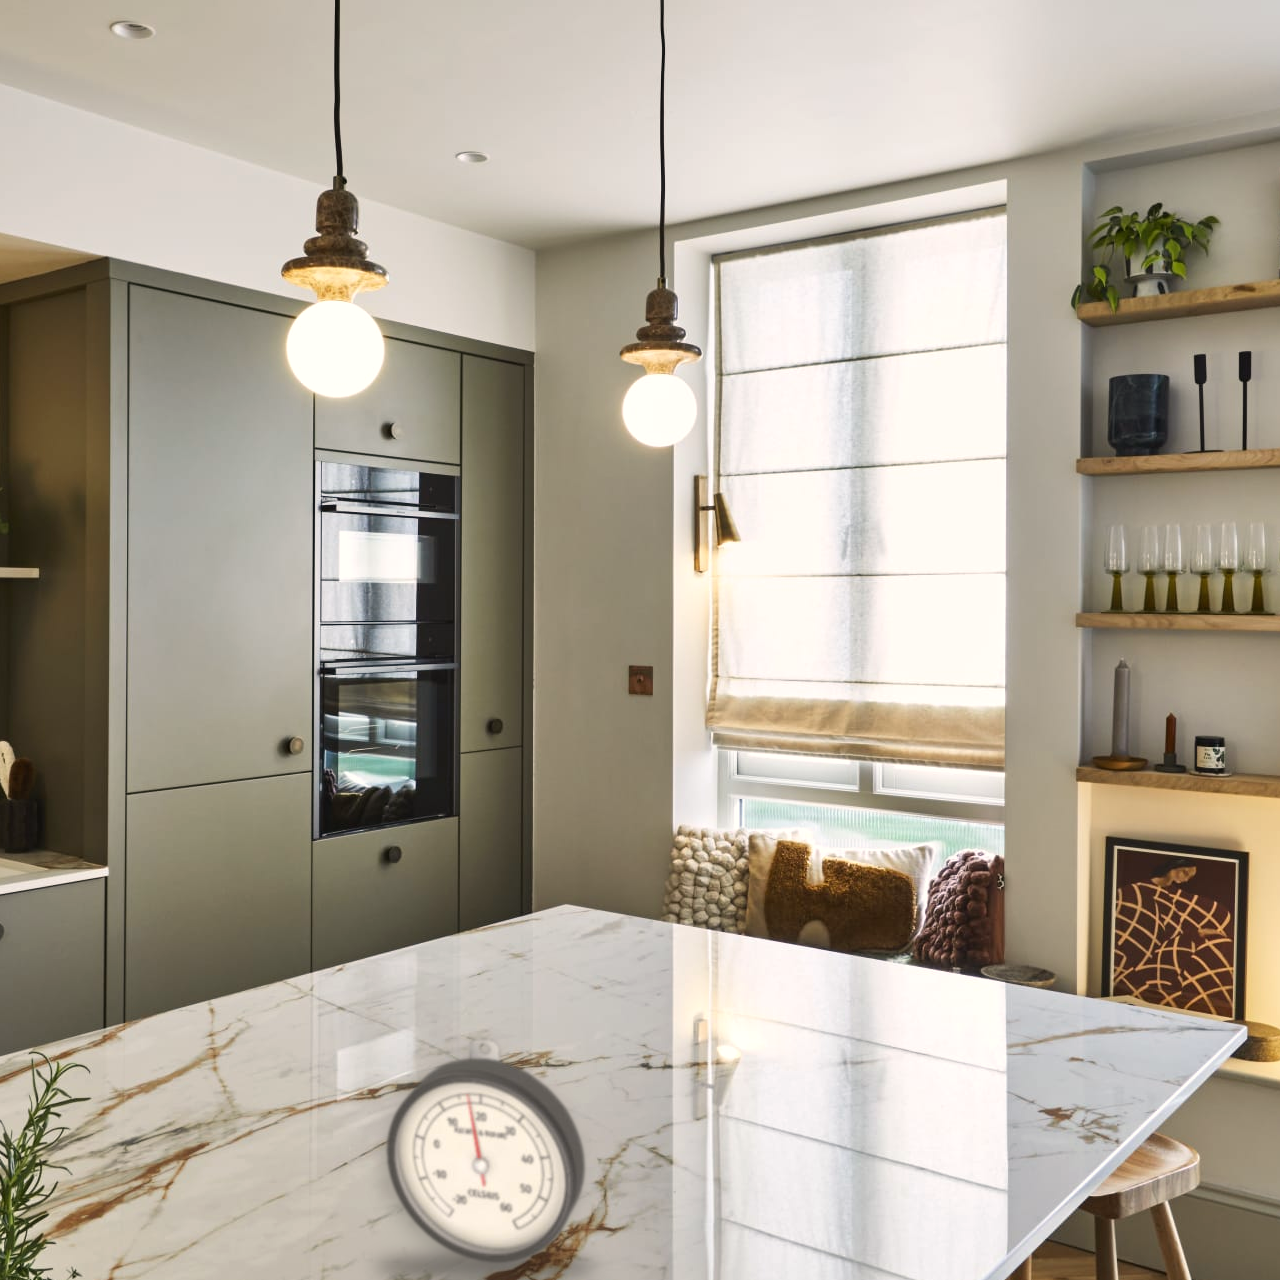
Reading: {"value": 17.5, "unit": "°C"}
